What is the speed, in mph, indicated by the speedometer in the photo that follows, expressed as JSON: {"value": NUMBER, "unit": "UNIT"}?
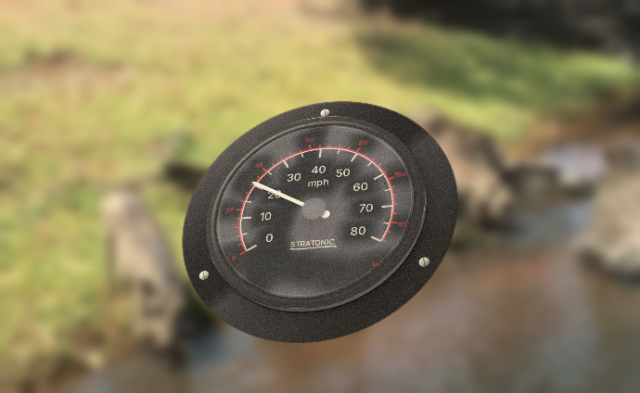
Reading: {"value": 20, "unit": "mph"}
